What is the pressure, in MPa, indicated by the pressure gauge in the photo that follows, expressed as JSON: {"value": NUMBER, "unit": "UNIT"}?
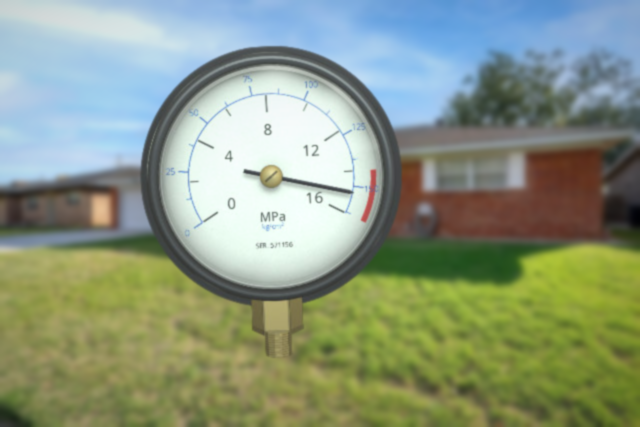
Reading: {"value": 15, "unit": "MPa"}
